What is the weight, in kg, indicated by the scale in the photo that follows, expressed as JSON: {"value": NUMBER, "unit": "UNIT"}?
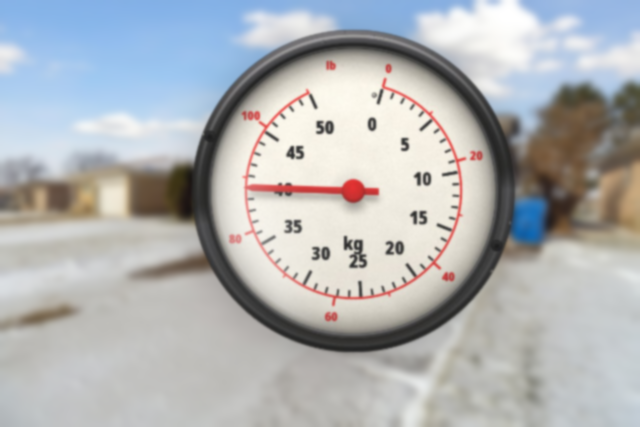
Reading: {"value": 40, "unit": "kg"}
